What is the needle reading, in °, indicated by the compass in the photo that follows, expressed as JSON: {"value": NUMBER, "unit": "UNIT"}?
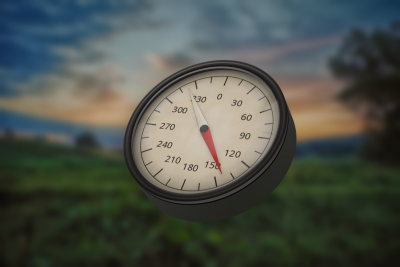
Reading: {"value": 142.5, "unit": "°"}
